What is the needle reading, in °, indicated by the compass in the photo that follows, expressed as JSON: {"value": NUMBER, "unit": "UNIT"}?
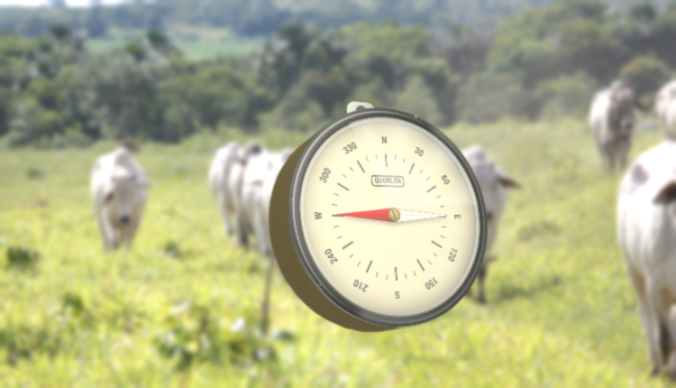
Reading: {"value": 270, "unit": "°"}
